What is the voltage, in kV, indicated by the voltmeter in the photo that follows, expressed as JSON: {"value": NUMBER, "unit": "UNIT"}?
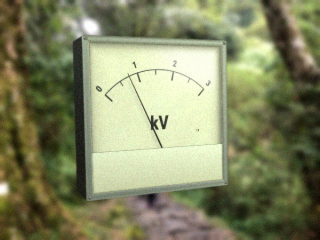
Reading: {"value": 0.75, "unit": "kV"}
